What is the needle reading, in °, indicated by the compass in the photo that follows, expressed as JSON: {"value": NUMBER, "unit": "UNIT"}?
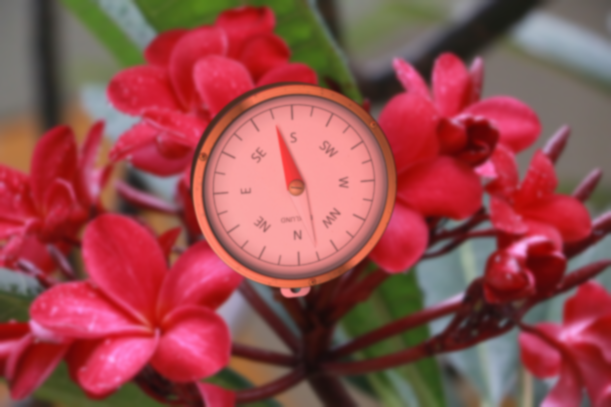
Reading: {"value": 165, "unit": "°"}
